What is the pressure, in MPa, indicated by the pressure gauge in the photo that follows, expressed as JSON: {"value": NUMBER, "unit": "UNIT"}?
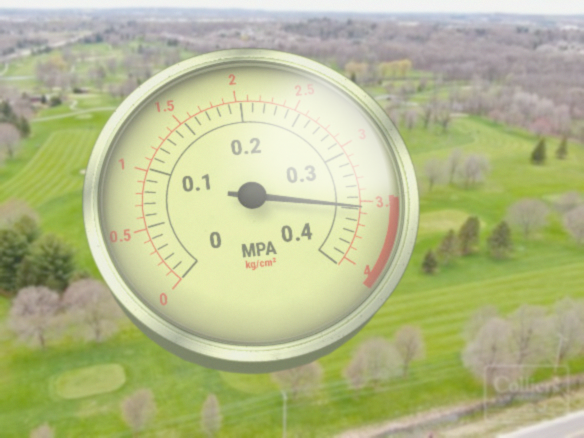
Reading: {"value": 0.35, "unit": "MPa"}
